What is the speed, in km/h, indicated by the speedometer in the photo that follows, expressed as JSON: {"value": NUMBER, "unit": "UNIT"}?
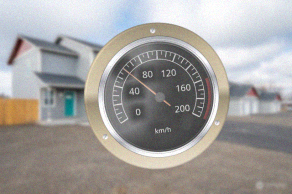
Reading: {"value": 60, "unit": "km/h"}
